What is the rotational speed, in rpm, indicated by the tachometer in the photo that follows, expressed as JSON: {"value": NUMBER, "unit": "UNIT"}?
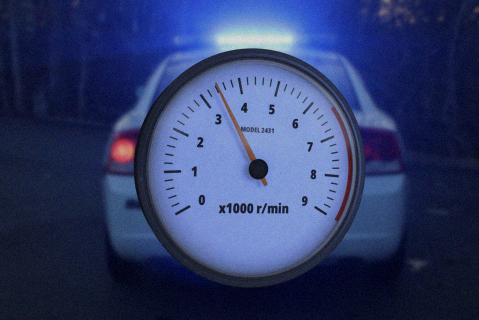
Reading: {"value": 3400, "unit": "rpm"}
